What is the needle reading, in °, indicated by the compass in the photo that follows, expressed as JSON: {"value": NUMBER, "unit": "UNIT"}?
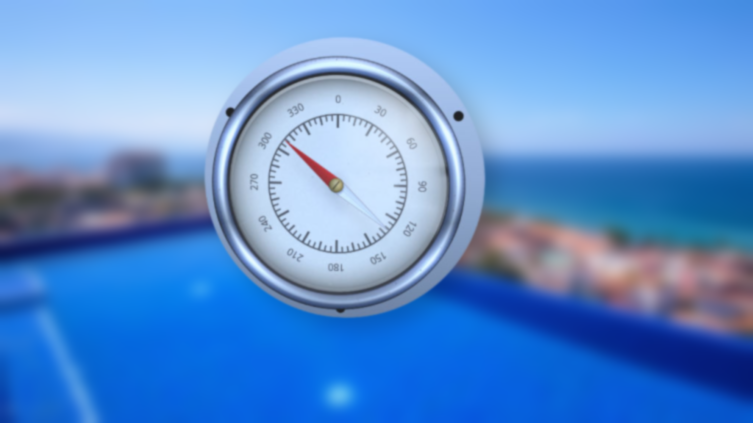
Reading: {"value": 310, "unit": "°"}
